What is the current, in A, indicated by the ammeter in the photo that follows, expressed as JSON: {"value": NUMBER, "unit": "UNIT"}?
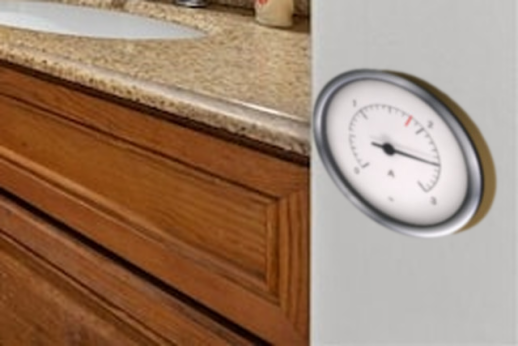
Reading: {"value": 2.5, "unit": "A"}
